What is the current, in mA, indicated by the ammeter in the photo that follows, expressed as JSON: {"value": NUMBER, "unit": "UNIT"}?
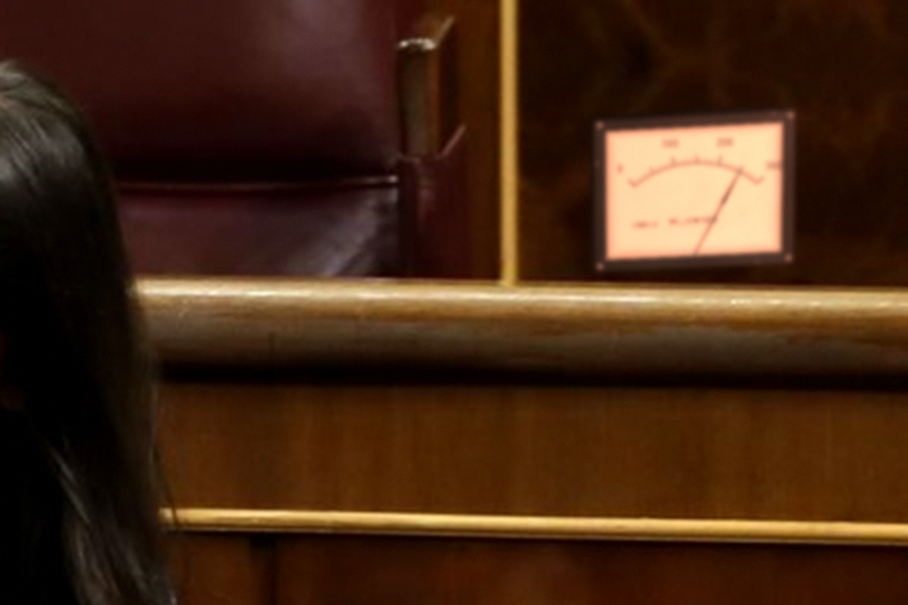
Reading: {"value": 250, "unit": "mA"}
